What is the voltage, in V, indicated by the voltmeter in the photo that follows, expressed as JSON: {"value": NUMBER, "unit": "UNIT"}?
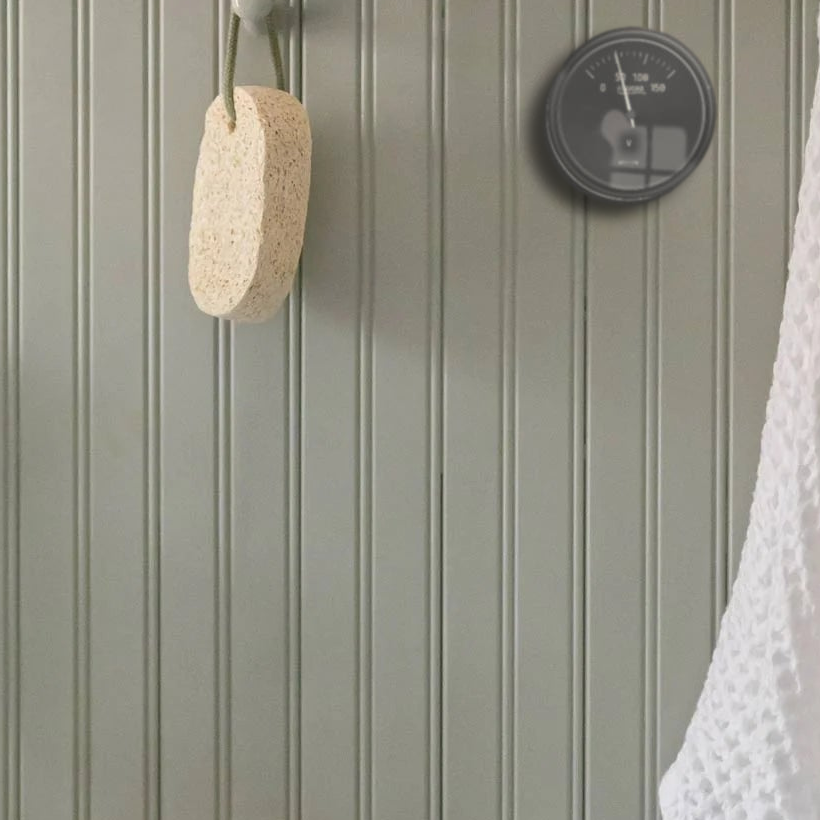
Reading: {"value": 50, "unit": "V"}
